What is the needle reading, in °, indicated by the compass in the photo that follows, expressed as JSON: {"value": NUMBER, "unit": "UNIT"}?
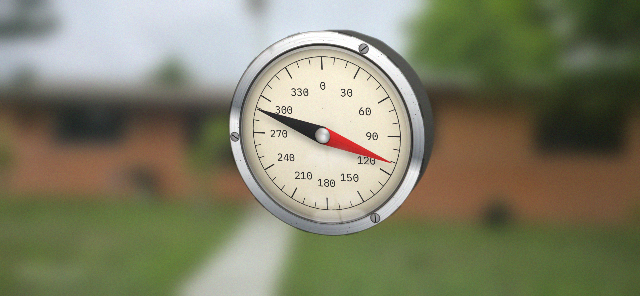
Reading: {"value": 110, "unit": "°"}
